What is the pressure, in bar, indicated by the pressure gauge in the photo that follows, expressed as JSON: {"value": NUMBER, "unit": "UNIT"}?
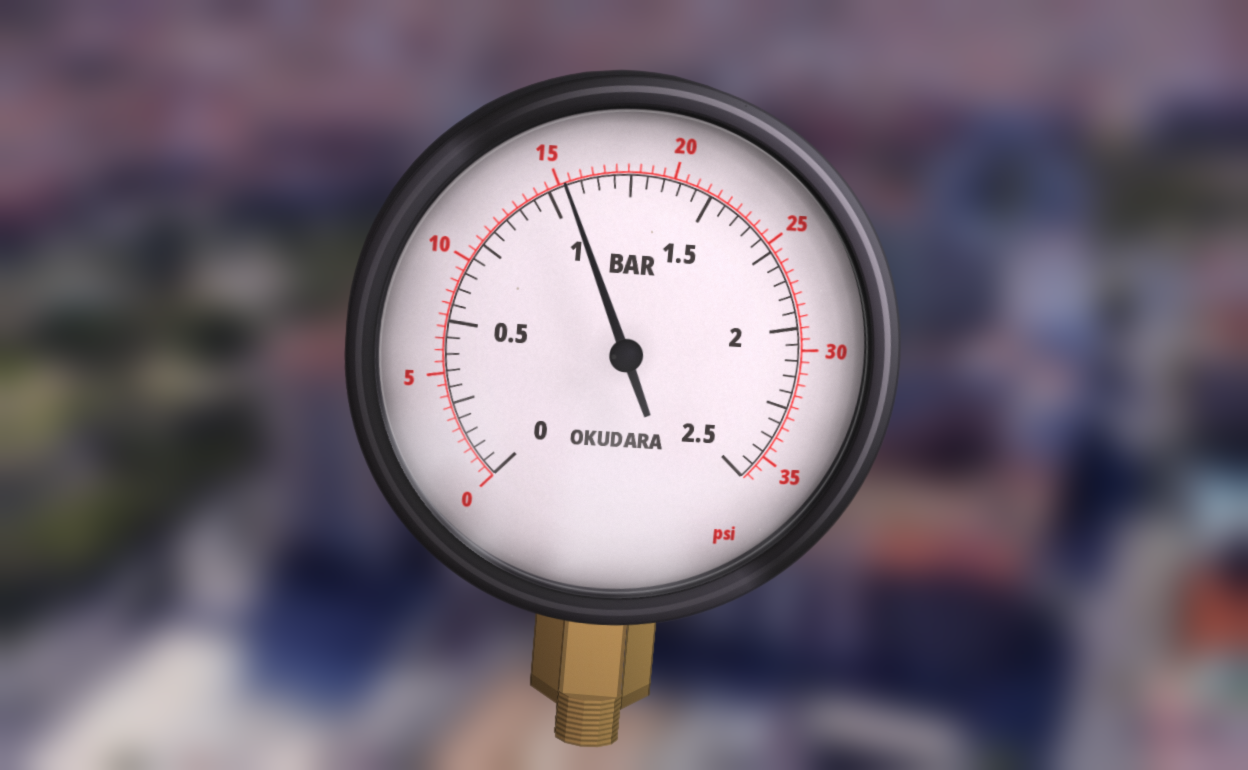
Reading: {"value": 1.05, "unit": "bar"}
